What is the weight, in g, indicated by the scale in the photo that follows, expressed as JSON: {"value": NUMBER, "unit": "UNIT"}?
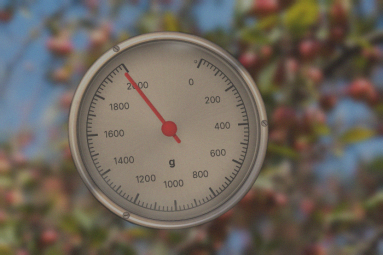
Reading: {"value": 1980, "unit": "g"}
